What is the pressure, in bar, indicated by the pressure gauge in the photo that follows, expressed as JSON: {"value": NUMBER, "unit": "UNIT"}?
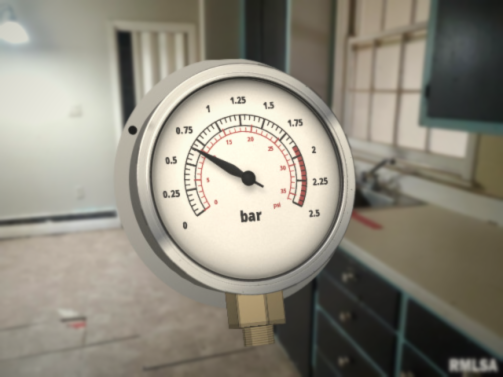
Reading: {"value": 0.65, "unit": "bar"}
